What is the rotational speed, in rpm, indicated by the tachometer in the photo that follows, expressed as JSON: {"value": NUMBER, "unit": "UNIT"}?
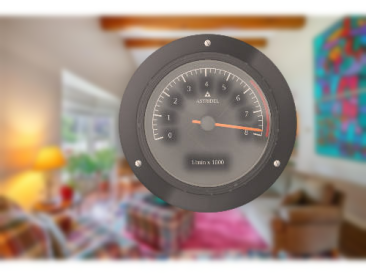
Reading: {"value": 7800, "unit": "rpm"}
